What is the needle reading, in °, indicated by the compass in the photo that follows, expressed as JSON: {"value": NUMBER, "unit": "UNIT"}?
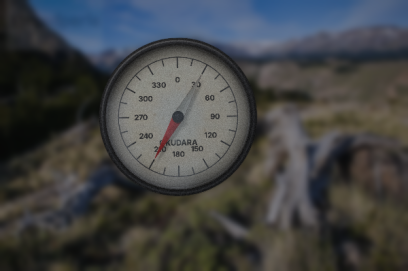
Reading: {"value": 210, "unit": "°"}
